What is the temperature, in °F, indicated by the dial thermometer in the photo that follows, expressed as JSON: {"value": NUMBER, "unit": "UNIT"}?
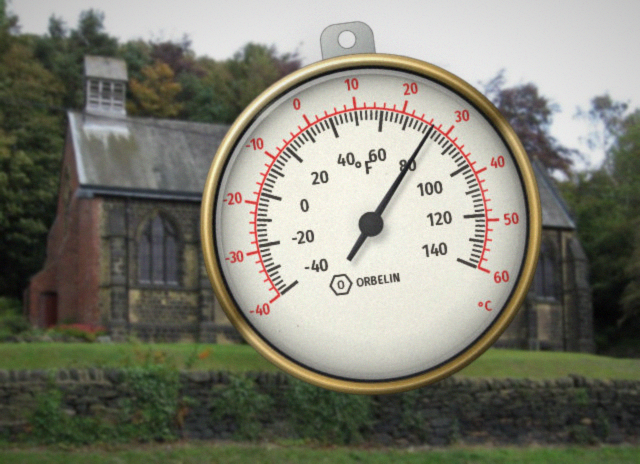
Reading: {"value": 80, "unit": "°F"}
